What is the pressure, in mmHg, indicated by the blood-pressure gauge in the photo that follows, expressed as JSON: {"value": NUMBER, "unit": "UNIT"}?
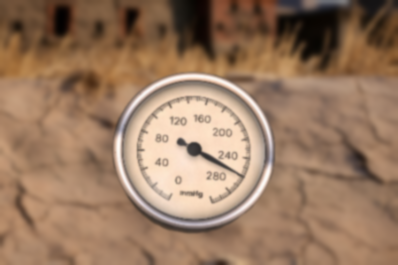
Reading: {"value": 260, "unit": "mmHg"}
